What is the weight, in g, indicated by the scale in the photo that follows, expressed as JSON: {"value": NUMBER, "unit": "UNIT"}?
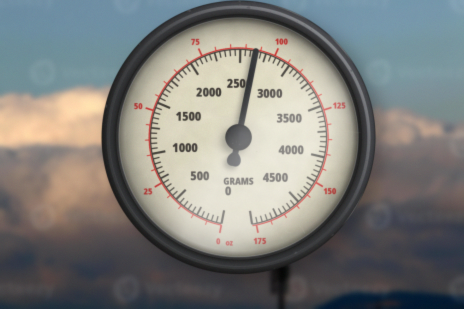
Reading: {"value": 2650, "unit": "g"}
